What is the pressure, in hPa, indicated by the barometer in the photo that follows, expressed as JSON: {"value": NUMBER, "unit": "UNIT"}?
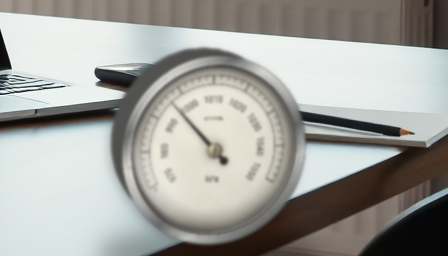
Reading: {"value": 996, "unit": "hPa"}
